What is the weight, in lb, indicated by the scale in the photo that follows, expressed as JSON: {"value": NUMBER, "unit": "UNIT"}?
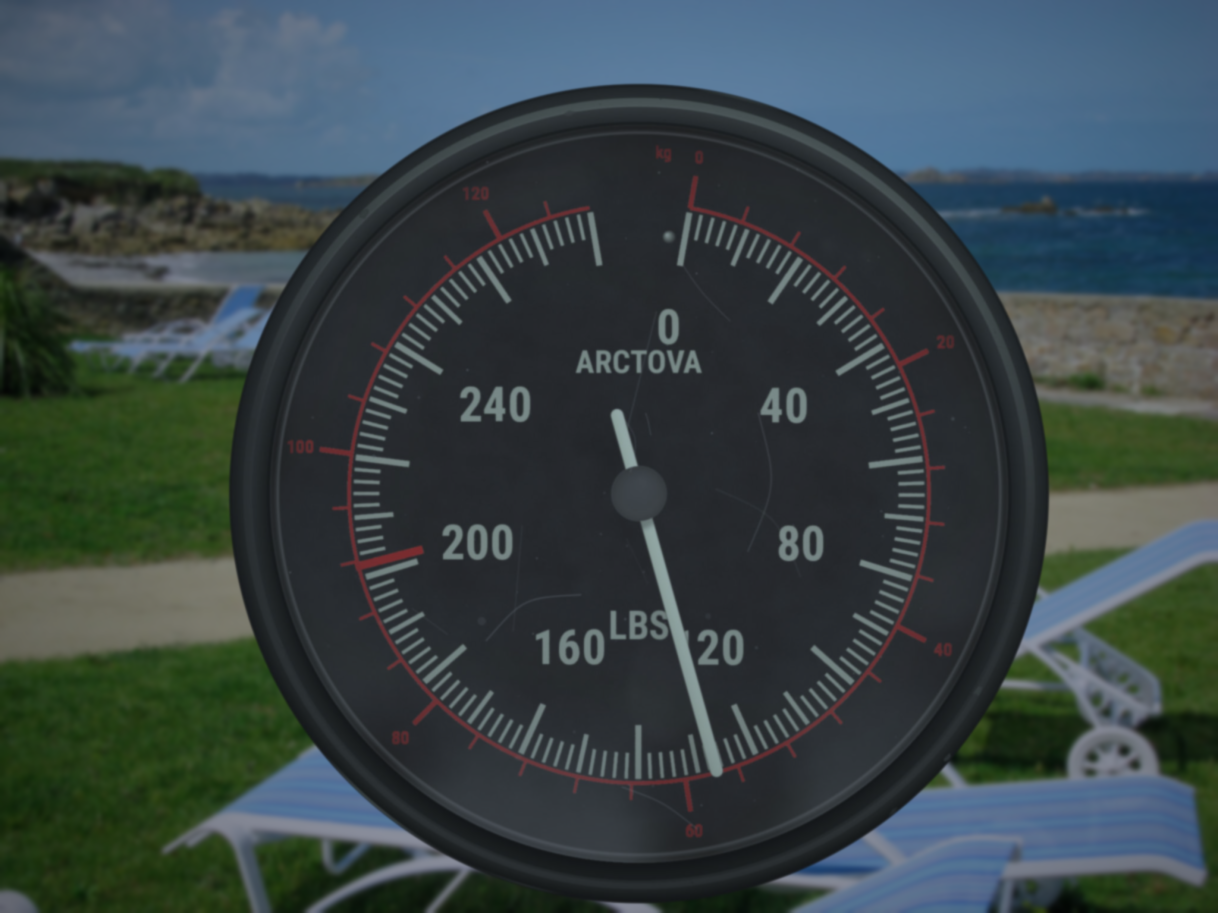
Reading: {"value": 127, "unit": "lb"}
